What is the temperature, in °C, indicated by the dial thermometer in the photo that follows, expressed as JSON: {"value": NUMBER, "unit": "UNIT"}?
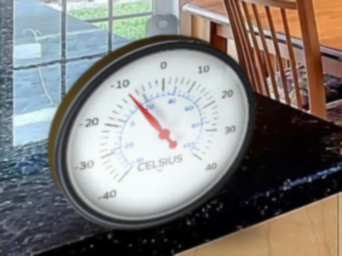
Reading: {"value": -10, "unit": "°C"}
